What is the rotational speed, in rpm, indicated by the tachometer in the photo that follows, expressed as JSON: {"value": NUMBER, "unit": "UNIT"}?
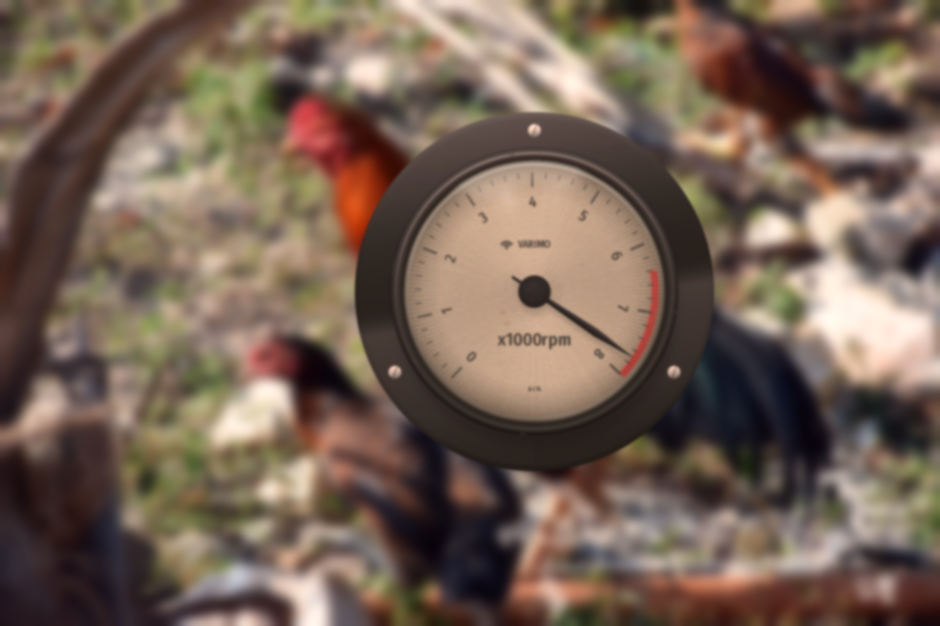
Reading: {"value": 7700, "unit": "rpm"}
